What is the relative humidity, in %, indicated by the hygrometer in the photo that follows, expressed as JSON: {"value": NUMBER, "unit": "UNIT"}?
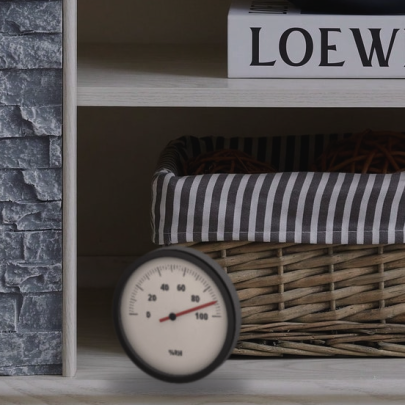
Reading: {"value": 90, "unit": "%"}
